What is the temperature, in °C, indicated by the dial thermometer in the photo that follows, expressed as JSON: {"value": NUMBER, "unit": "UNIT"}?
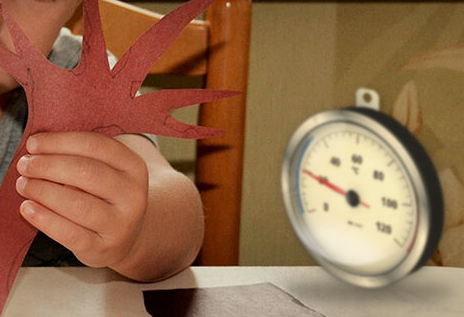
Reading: {"value": 20, "unit": "°C"}
